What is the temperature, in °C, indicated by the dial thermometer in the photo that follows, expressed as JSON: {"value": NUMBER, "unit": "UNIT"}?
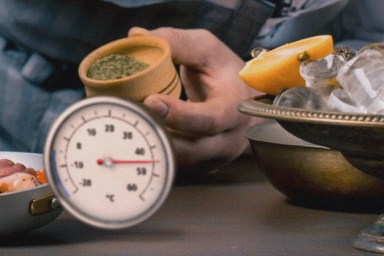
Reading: {"value": 45, "unit": "°C"}
